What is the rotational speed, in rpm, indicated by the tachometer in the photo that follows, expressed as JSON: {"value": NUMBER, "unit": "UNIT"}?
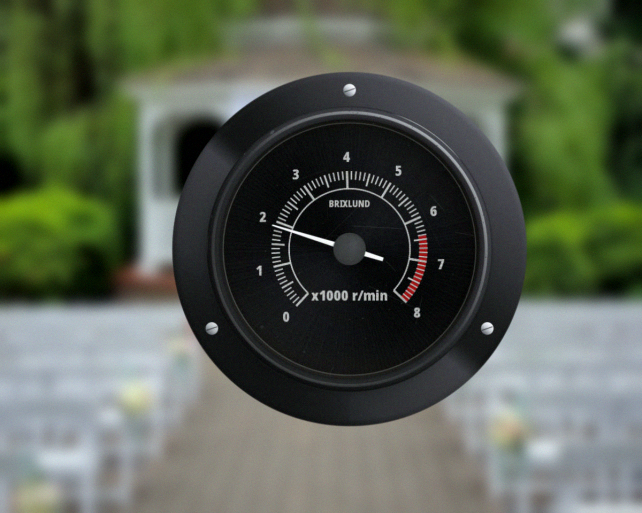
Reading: {"value": 1900, "unit": "rpm"}
